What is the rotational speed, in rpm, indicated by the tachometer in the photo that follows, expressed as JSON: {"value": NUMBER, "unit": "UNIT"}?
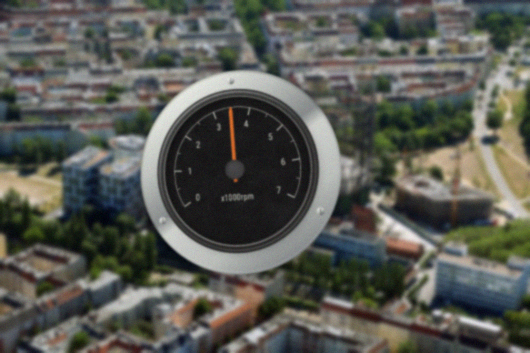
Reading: {"value": 3500, "unit": "rpm"}
